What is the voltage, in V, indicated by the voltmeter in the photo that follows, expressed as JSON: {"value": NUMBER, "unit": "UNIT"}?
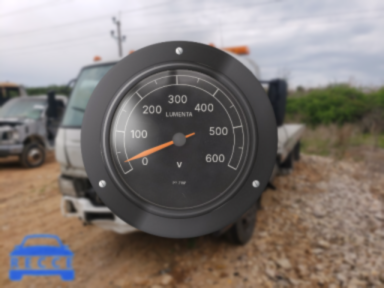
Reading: {"value": 25, "unit": "V"}
